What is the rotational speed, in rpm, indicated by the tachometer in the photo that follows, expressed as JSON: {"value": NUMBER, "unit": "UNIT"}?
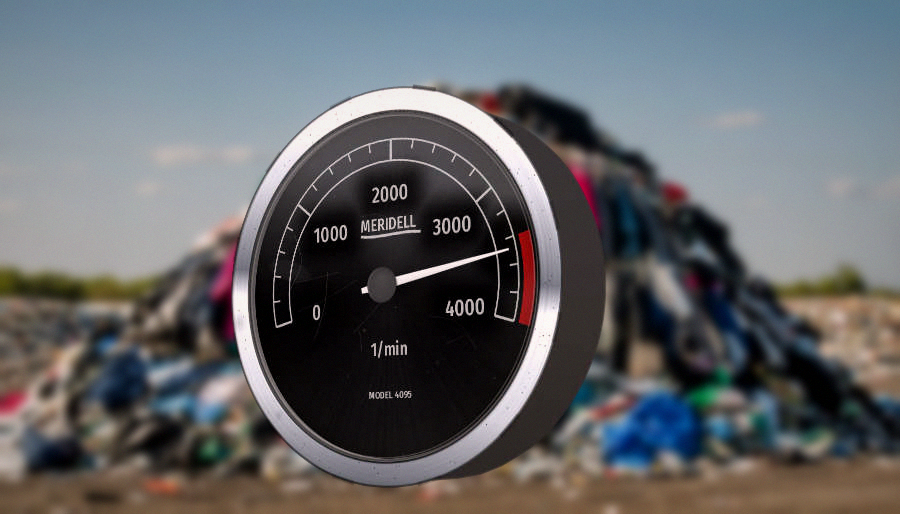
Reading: {"value": 3500, "unit": "rpm"}
